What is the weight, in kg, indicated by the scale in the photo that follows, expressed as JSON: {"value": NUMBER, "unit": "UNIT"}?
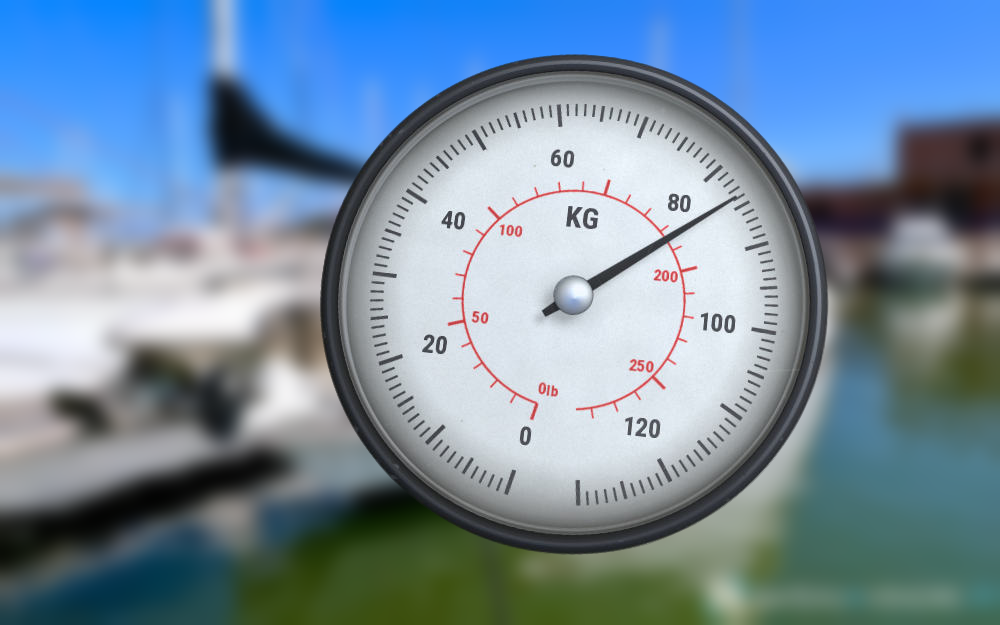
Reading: {"value": 84, "unit": "kg"}
